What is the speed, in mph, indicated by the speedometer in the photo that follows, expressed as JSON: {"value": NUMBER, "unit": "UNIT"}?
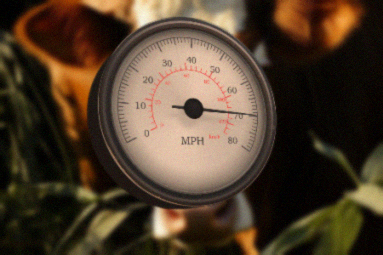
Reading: {"value": 70, "unit": "mph"}
